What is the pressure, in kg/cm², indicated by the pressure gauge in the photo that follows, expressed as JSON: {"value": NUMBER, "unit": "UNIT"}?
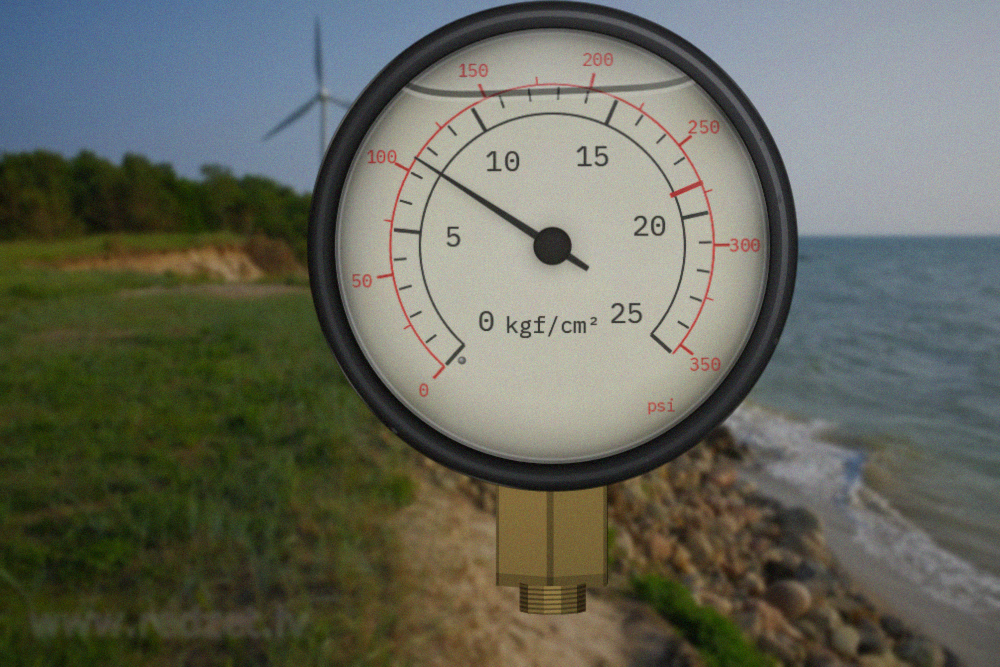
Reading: {"value": 7.5, "unit": "kg/cm²"}
